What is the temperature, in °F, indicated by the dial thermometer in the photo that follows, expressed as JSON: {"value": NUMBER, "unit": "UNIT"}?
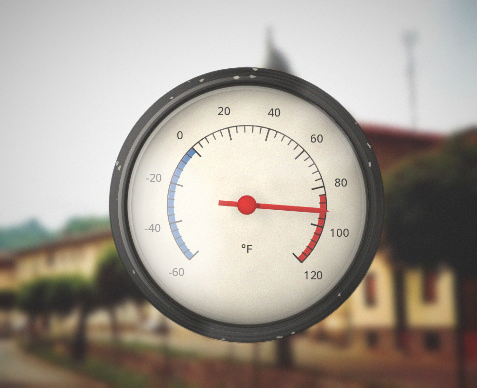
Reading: {"value": 92, "unit": "°F"}
